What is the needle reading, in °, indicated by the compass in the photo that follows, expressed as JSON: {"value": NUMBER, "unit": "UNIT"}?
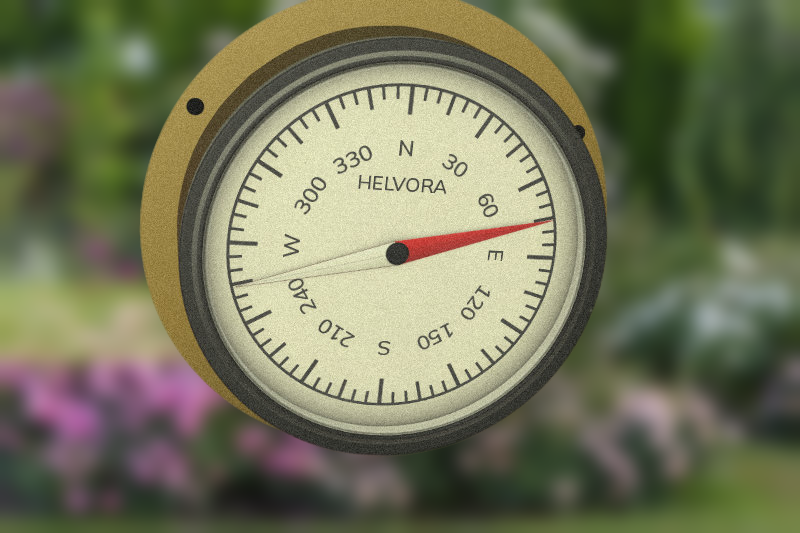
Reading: {"value": 75, "unit": "°"}
